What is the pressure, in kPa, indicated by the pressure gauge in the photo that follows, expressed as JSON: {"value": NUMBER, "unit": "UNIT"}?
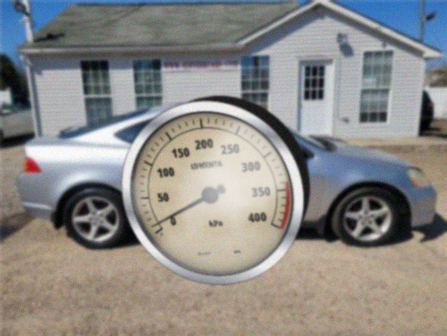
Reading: {"value": 10, "unit": "kPa"}
